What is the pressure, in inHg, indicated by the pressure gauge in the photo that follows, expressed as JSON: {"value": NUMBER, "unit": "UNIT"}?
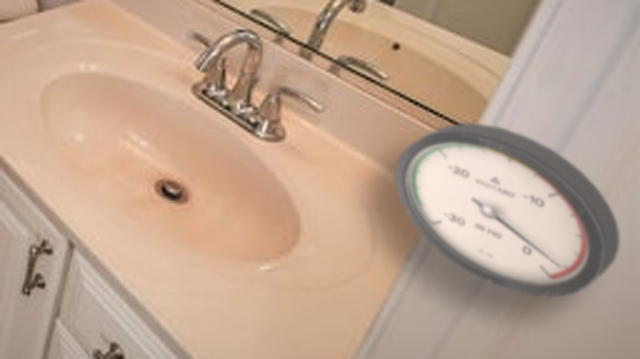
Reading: {"value": -2, "unit": "inHg"}
